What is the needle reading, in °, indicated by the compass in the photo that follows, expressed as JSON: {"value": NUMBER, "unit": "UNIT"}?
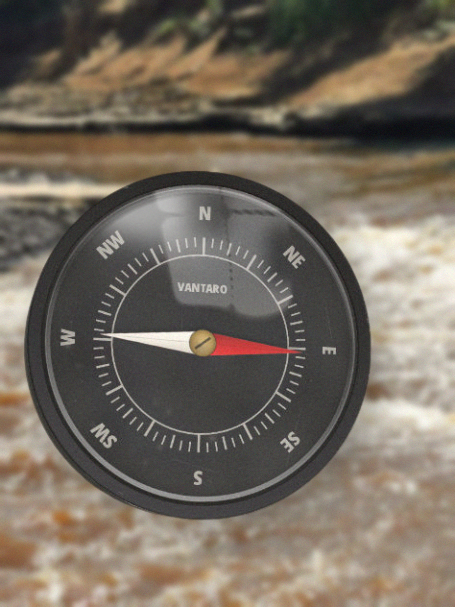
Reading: {"value": 92.5, "unit": "°"}
